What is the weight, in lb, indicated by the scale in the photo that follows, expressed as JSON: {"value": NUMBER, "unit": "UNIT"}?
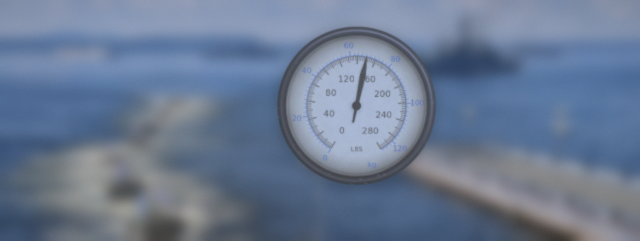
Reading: {"value": 150, "unit": "lb"}
